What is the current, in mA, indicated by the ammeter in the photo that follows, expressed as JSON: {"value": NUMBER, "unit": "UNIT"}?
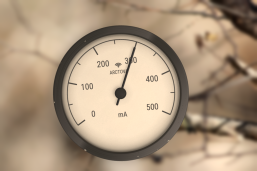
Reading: {"value": 300, "unit": "mA"}
